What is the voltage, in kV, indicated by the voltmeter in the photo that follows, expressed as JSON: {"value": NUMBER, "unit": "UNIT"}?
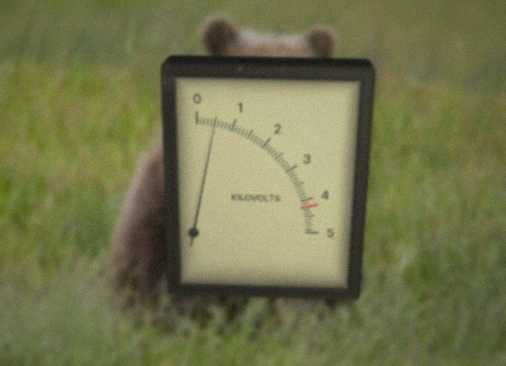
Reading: {"value": 0.5, "unit": "kV"}
